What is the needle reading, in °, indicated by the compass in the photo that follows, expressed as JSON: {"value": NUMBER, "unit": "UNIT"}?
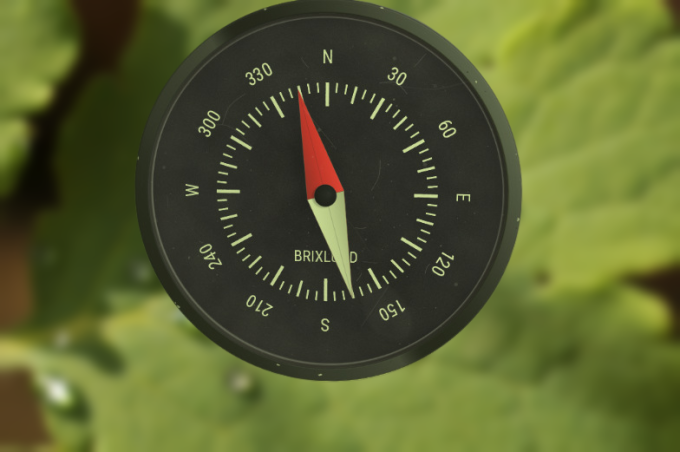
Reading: {"value": 345, "unit": "°"}
